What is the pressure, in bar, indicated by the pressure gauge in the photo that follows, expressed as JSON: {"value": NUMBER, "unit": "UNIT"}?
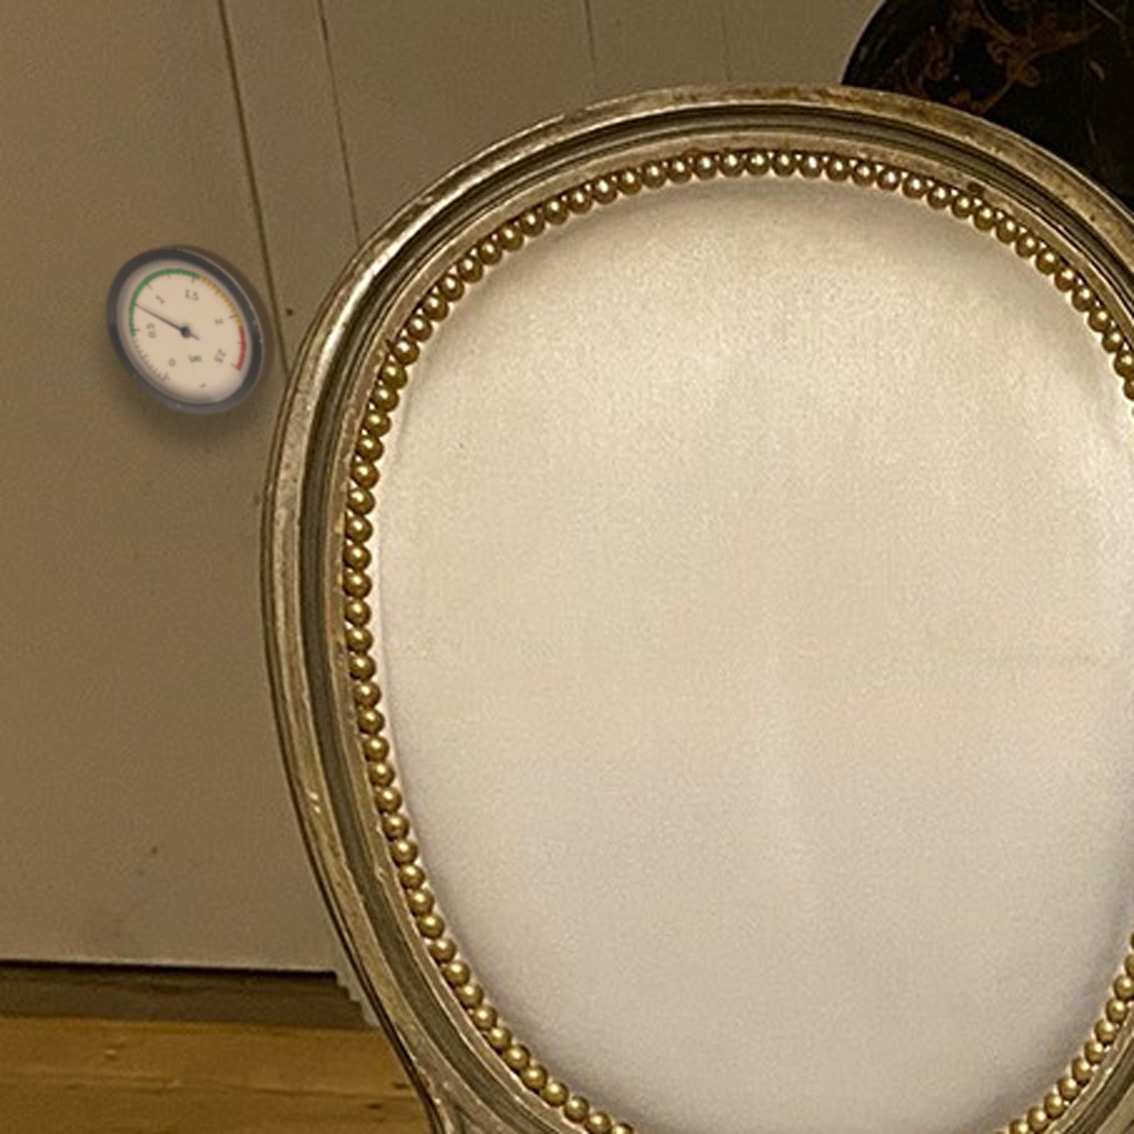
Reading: {"value": 0.75, "unit": "bar"}
